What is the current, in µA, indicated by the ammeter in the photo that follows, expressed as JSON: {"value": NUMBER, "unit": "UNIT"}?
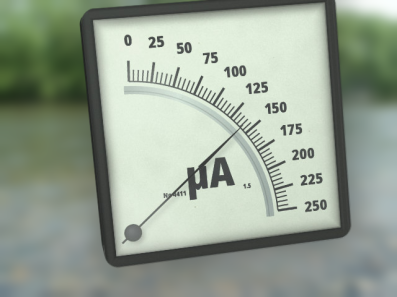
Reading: {"value": 140, "unit": "µA"}
